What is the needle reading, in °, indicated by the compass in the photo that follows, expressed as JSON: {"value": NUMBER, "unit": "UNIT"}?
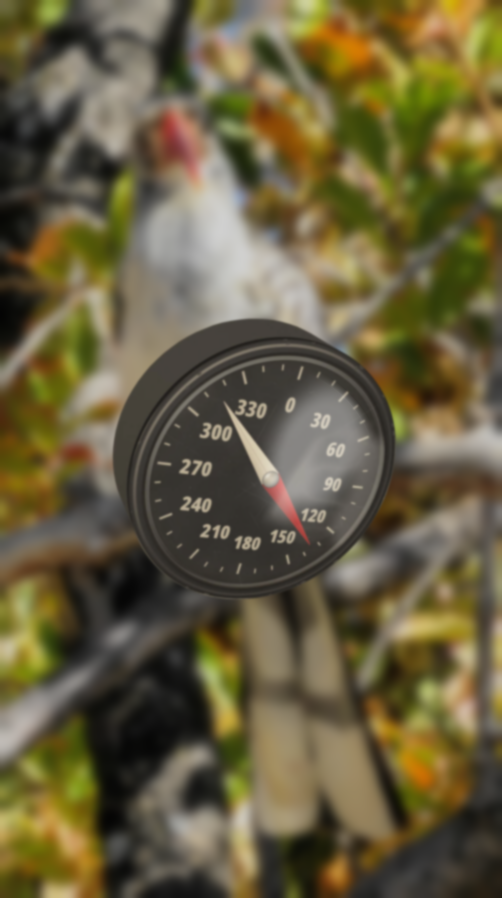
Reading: {"value": 135, "unit": "°"}
